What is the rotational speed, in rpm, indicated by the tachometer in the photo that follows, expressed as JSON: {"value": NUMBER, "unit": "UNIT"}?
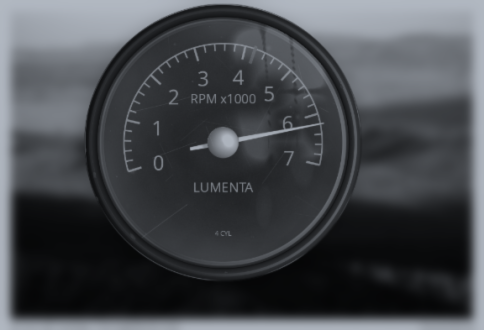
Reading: {"value": 6200, "unit": "rpm"}
